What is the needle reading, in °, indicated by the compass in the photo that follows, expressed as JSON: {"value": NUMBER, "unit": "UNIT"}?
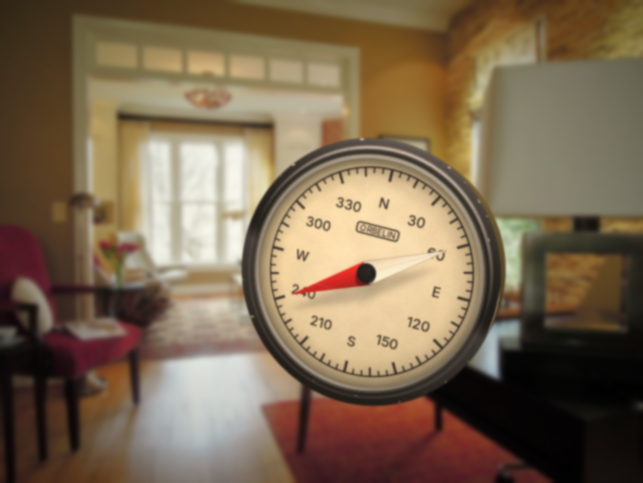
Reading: {"value": 240, "unit": "°"}
